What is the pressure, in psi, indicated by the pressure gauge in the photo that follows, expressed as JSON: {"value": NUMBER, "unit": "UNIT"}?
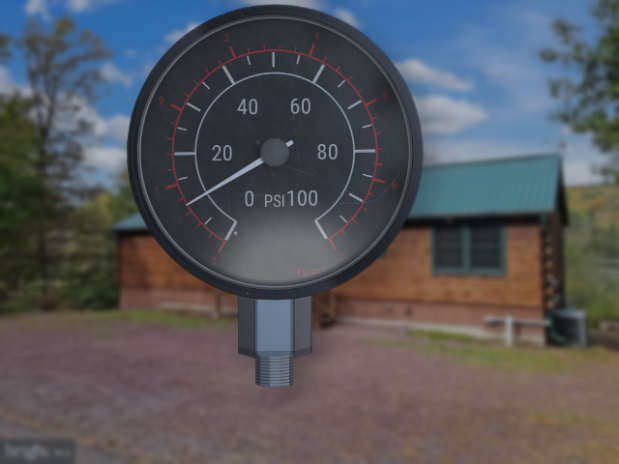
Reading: {"value": 10, "unit": "psi"}
